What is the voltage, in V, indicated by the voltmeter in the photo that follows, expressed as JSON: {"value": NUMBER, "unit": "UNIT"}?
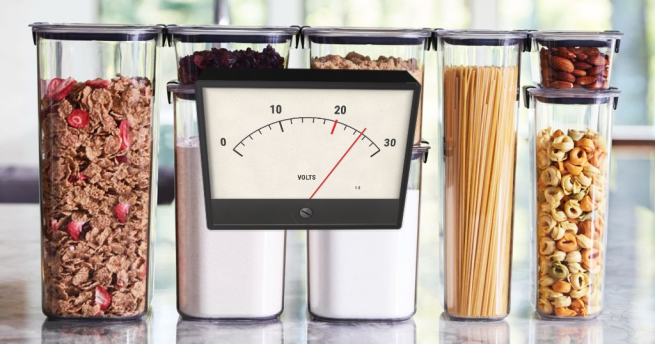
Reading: {"value": 25, "unit": "V"}
